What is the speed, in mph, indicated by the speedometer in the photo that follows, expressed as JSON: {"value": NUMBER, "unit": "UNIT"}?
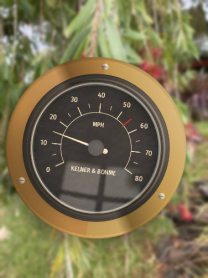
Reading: {"value": 15, "unit": "mph"}
